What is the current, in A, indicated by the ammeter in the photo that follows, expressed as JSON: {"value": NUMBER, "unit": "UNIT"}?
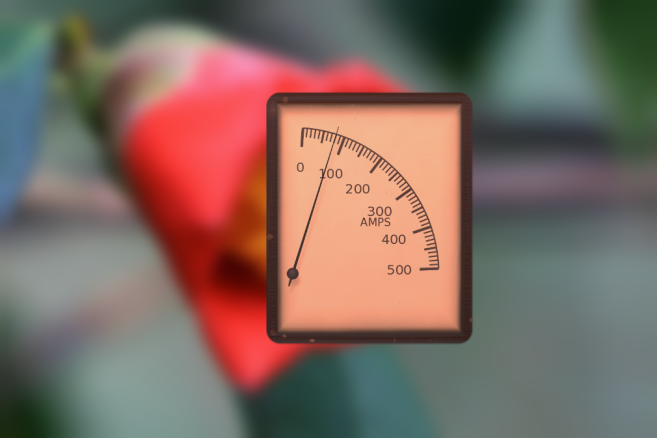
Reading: {"value": 80, "unit": "A"}
